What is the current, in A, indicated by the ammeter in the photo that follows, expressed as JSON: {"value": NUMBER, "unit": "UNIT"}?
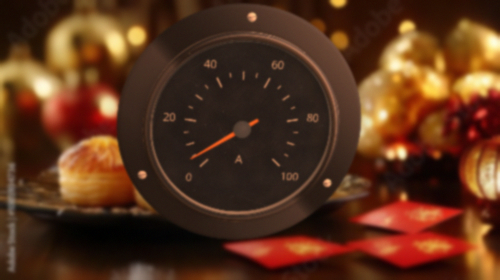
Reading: {"value": 5, "unit": "A"}
